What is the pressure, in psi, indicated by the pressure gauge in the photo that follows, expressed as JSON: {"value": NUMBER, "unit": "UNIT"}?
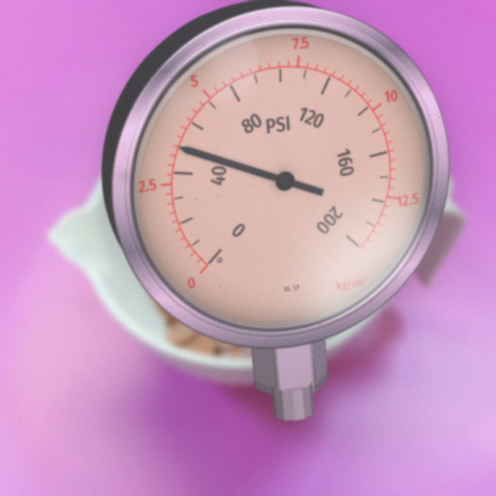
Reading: {"value": 50, "unit": "psi"}
